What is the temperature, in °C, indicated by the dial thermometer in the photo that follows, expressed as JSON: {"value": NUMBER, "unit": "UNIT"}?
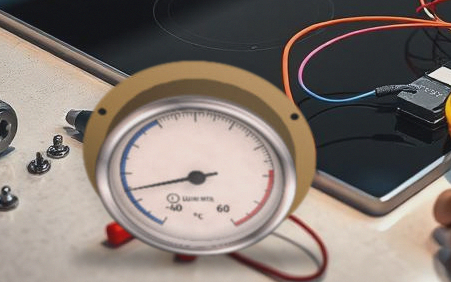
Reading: {"value": -25, "unit": "°C"}
